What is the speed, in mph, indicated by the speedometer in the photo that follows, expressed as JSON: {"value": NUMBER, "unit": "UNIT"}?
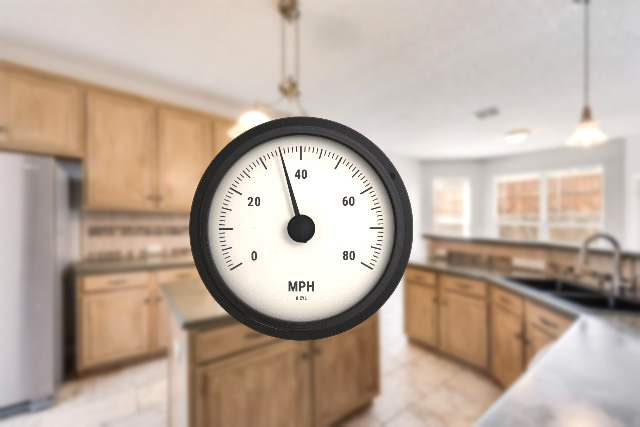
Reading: {"value": 35, "unit": "mph"}
